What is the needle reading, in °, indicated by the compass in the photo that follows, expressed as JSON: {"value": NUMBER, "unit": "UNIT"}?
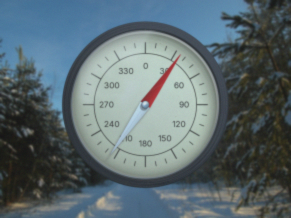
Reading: {"value": 35, "unit": "°"}
